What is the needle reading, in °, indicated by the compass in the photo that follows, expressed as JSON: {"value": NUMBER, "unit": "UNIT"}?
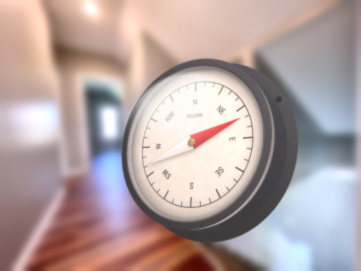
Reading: {"value": 70, "unit": "°"}
